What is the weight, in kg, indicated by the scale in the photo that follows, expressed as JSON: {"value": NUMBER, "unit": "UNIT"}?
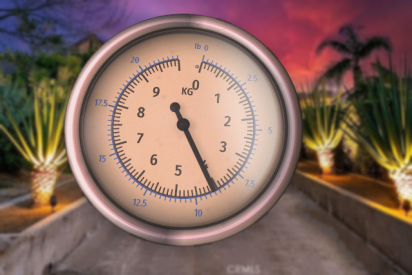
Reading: {"value": 4.1, "unit": "kg"}
